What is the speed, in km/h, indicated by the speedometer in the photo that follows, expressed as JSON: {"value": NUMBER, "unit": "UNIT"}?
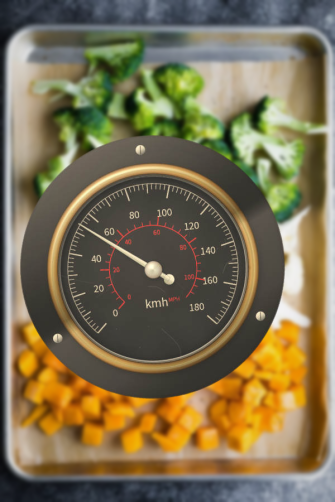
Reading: {"value": 54, "unit": "km/h"}
